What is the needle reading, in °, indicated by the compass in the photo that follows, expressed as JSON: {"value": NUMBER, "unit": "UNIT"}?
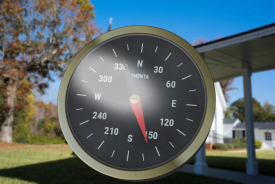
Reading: {"value": 157.5, "unit": "°"}
